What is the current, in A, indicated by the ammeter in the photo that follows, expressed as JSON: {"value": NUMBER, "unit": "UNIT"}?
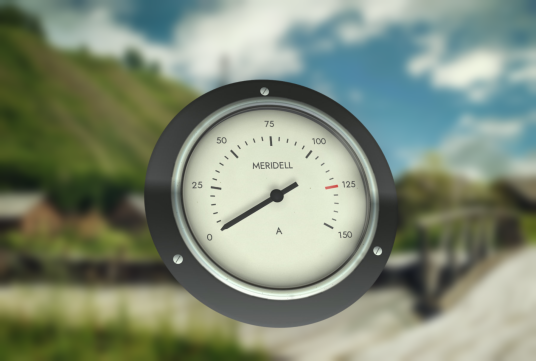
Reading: {"value": 0, "unit": "A"}
